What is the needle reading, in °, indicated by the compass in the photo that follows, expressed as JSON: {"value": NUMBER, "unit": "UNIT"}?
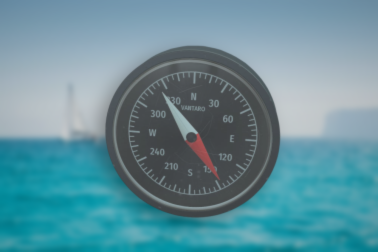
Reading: {"value": 145, "unit": "°"}
